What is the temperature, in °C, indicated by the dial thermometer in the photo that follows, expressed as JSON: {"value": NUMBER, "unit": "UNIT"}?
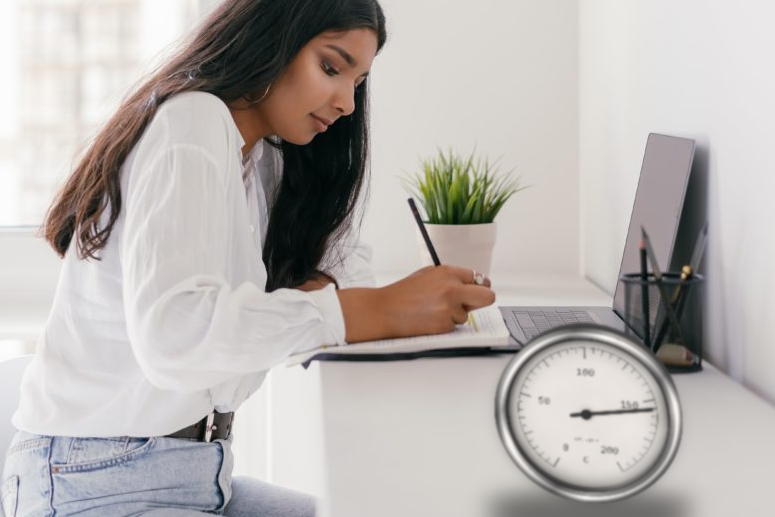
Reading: {"value": 155, "unit": "°C"}
